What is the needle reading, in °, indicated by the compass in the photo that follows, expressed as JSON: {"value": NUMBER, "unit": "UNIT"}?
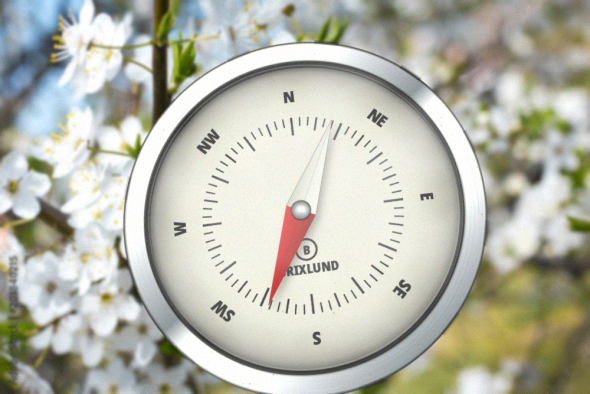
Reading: {"value": 205, "unit": "°"}
